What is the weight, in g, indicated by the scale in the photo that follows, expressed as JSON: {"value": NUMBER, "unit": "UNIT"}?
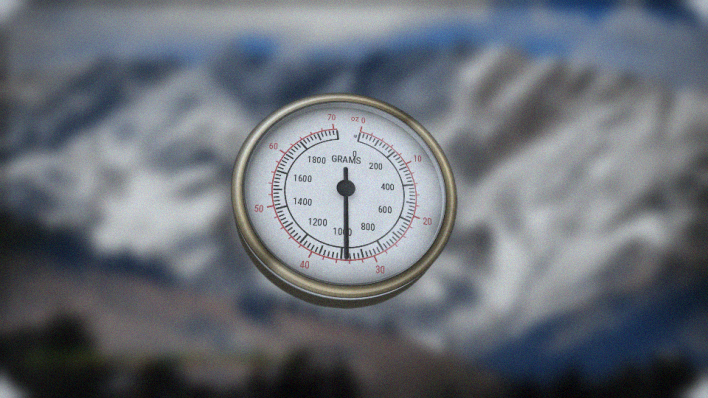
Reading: {"value": 980, "unit": "g"}
